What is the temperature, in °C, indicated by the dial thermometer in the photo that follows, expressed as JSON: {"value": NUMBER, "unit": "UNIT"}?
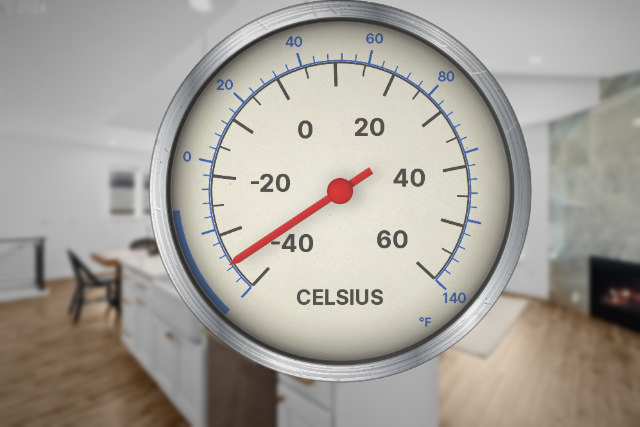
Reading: {"value": -35, "unit": "°C"}
